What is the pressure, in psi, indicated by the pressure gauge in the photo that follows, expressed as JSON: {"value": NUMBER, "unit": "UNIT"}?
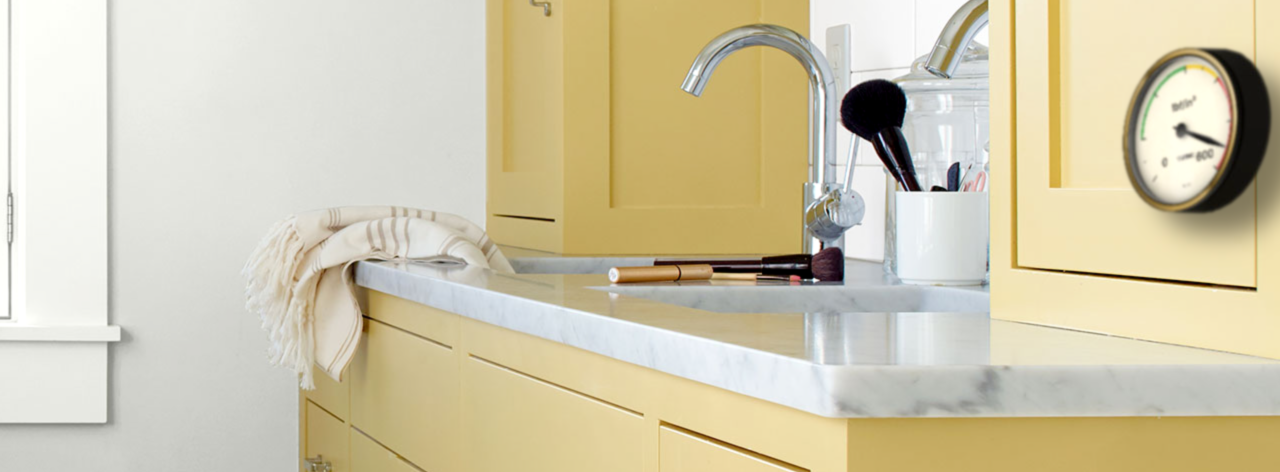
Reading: {"value": 550, "unit": "psi"}
